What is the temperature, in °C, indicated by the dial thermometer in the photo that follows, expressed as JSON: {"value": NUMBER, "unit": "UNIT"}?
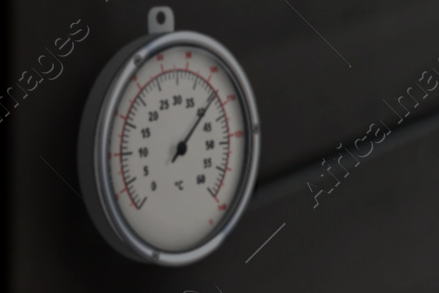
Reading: {"value": 40, "unit": "°C"}
